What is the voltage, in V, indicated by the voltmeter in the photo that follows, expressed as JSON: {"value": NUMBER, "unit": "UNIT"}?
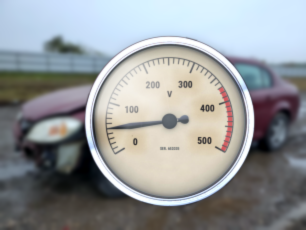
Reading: {"value": 50, "unit": "V"}
